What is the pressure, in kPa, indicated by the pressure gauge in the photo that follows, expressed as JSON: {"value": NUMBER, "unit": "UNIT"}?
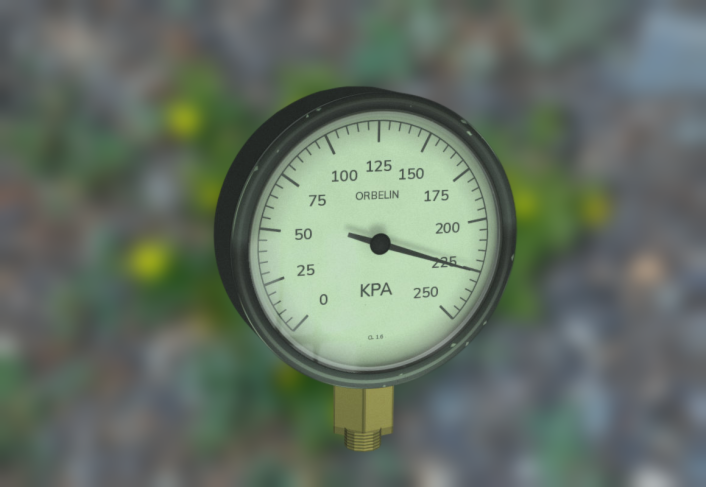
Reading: {"value": 225, "unit": "kPa"}
